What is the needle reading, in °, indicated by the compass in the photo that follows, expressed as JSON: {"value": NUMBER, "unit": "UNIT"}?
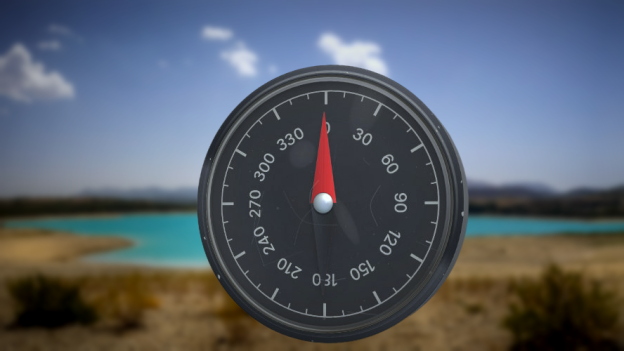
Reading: {"value": 0, "unit": "°"}
